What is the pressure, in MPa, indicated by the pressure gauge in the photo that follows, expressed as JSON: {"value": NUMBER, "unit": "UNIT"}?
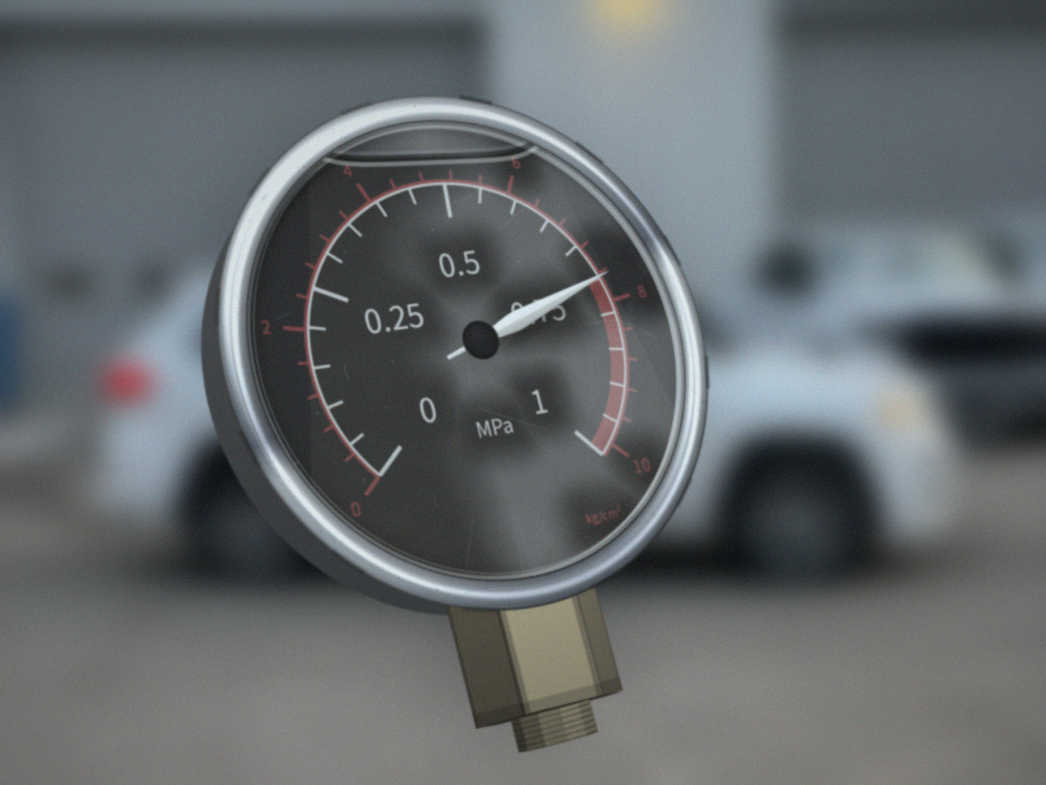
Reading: {"value": 0.75, "unit": "MPa"}
